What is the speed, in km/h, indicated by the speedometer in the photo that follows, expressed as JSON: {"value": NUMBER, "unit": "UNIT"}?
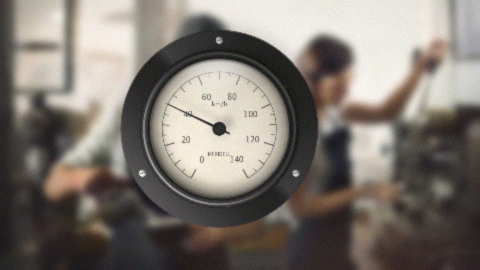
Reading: {"value": 40, "unit": "km/h"}
